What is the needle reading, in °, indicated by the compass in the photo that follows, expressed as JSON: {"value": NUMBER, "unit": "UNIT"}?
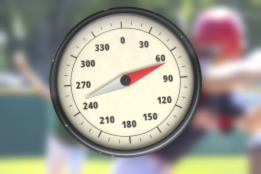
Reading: {"value": 70, "unit": "°"}
